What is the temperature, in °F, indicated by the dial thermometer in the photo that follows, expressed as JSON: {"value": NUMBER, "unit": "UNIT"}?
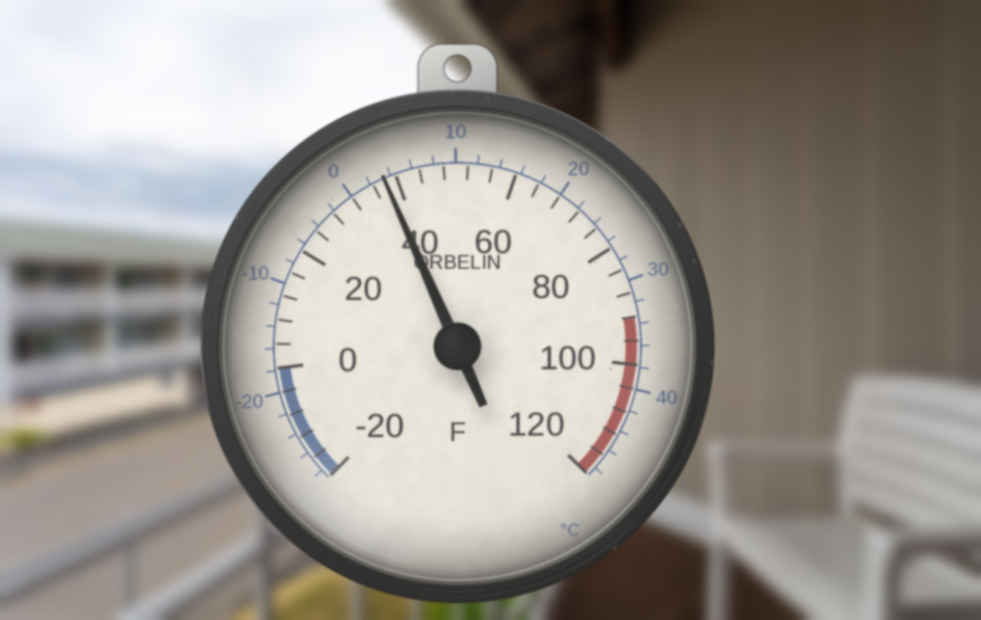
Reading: {"value": 38, "unit": "°F"}
